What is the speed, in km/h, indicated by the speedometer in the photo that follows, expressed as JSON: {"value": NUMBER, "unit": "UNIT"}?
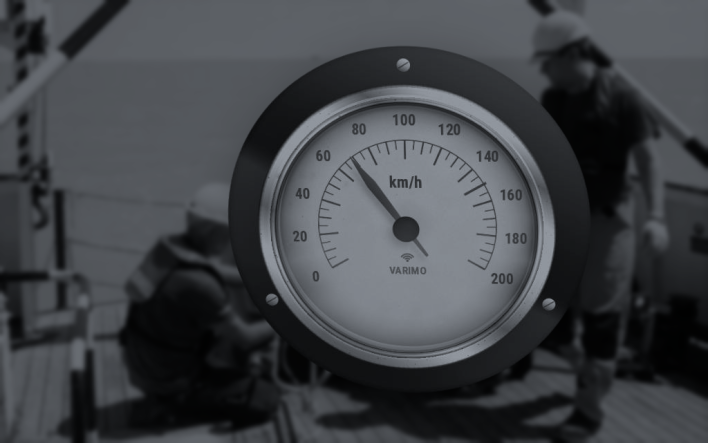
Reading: {"value": 70, "unit": "km/h"}
